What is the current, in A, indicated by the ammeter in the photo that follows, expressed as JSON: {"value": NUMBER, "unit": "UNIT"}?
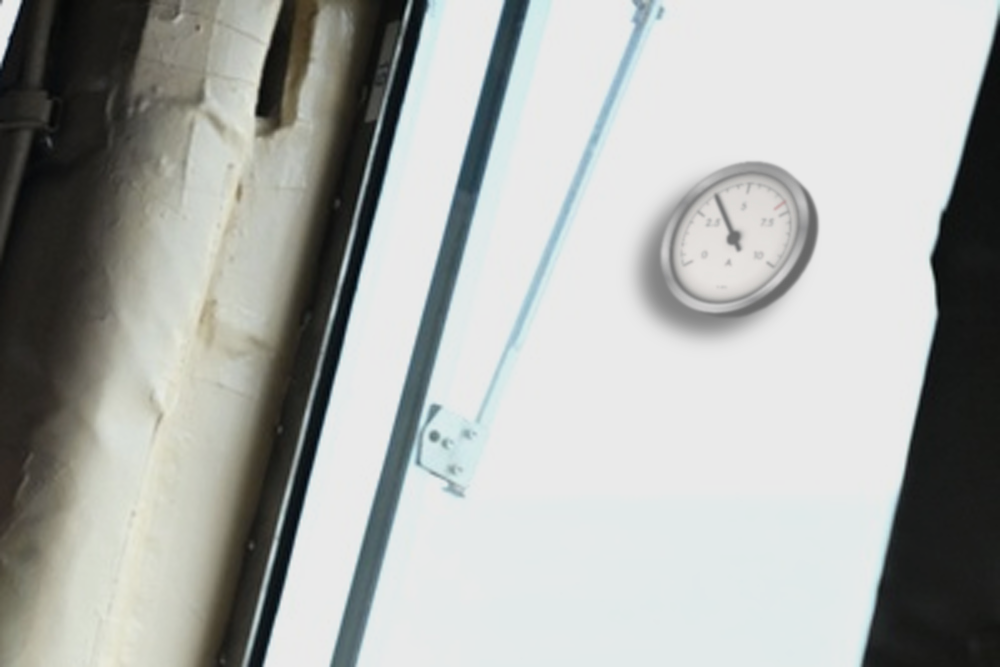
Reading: {"value": 3.5, "unit": "A"}
